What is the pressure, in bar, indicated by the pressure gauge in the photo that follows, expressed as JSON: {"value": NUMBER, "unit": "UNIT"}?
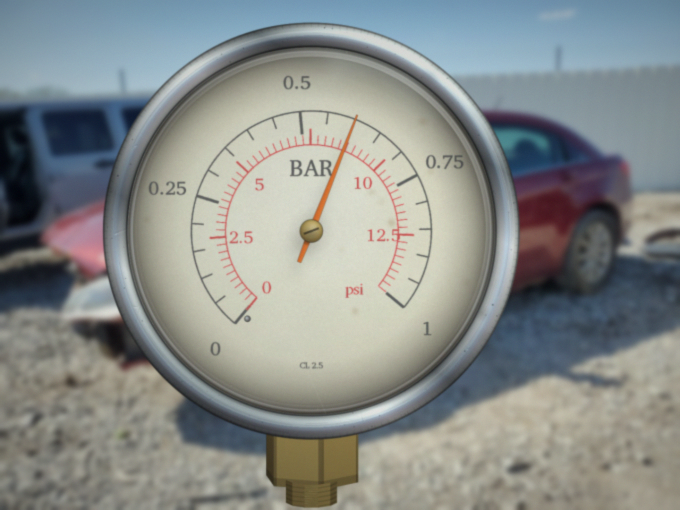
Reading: {"value": 0.6, "unit": "bar"}
